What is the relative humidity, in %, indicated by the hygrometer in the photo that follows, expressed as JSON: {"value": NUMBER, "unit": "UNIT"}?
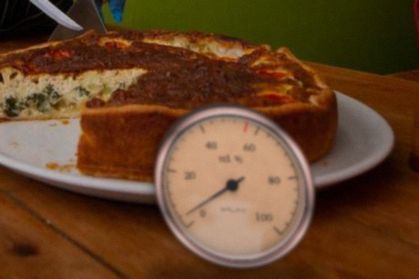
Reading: {"value": 4, "unit": "%"}
